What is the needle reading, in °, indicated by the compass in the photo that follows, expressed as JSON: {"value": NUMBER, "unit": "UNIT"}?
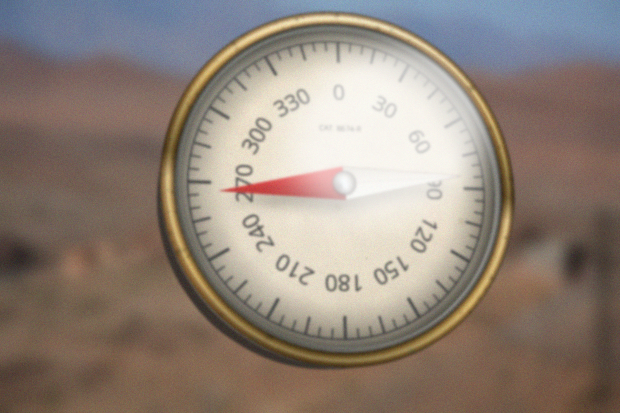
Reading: {"value": 265, "unit": "°"}
